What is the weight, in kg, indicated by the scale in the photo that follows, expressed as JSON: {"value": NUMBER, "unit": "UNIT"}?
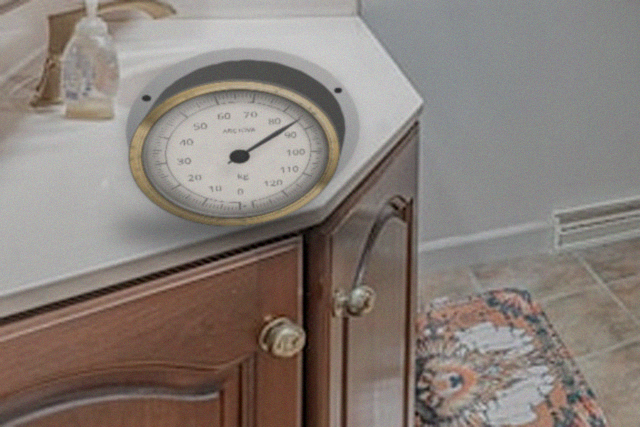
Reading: {"value": 85, "unit": "kg"}
